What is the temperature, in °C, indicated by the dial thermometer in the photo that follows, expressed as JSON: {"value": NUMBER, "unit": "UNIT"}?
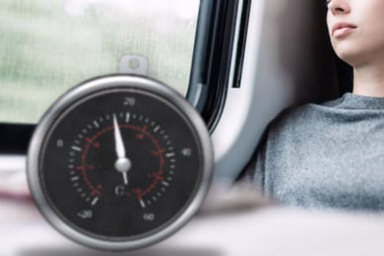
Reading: {"value": 16, "unit": "°C"}
